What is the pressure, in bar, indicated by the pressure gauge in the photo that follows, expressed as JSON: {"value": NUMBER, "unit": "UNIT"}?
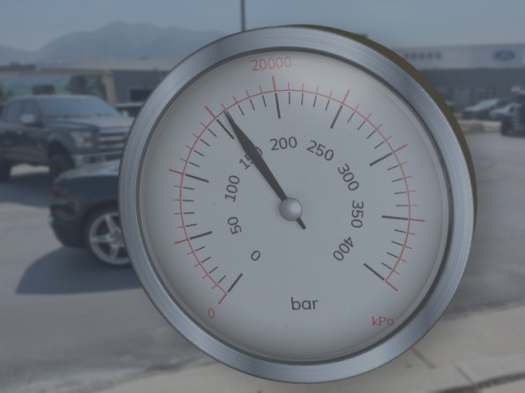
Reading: {"value": 160, "unit": "bar"}
